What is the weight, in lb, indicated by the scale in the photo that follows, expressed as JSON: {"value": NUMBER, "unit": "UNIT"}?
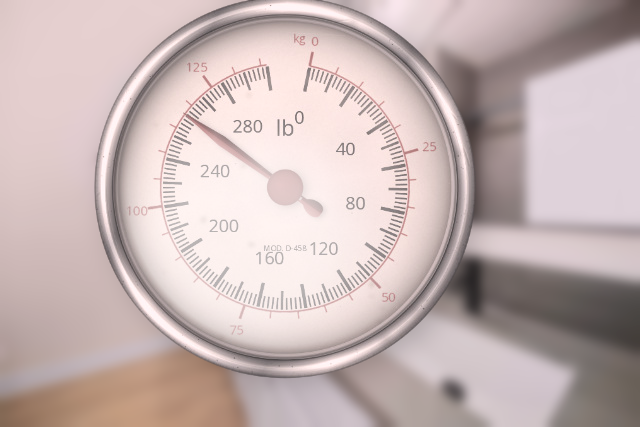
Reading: {"value": 260, "unit": "lb"}
